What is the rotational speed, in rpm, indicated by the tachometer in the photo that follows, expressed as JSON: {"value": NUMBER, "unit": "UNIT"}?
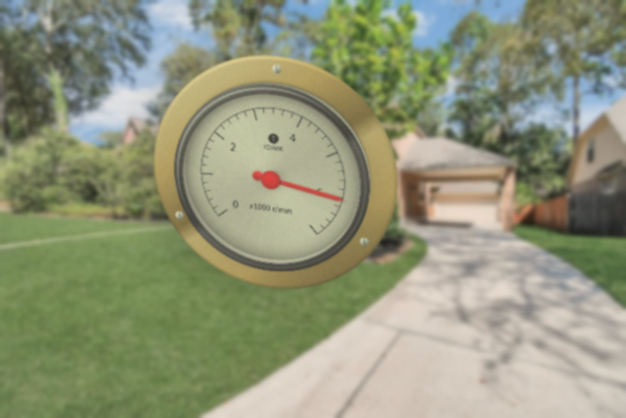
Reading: {"value": 6000, "unit": "rpm"}
